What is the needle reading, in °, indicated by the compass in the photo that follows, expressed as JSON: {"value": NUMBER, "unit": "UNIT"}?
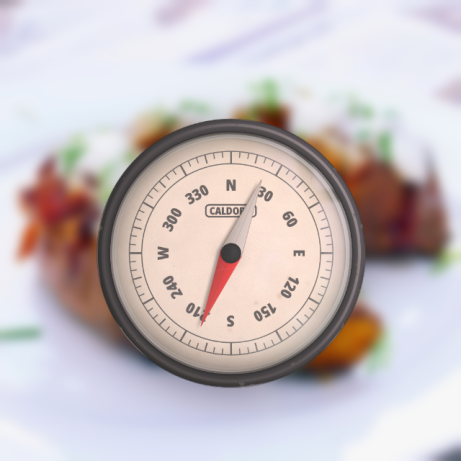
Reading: {"value": 202.5, "unit": "°"}
